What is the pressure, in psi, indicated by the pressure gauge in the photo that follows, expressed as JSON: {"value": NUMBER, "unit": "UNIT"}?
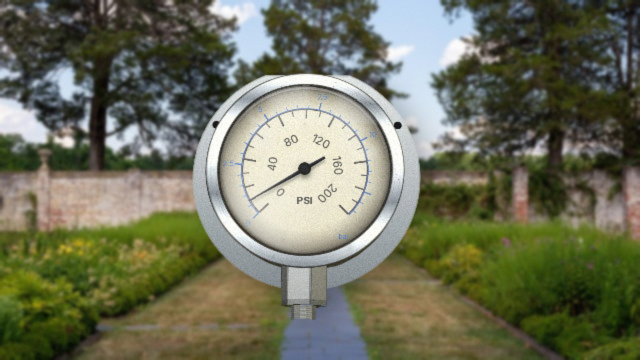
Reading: {"value": 10, "unit": "psi"}
